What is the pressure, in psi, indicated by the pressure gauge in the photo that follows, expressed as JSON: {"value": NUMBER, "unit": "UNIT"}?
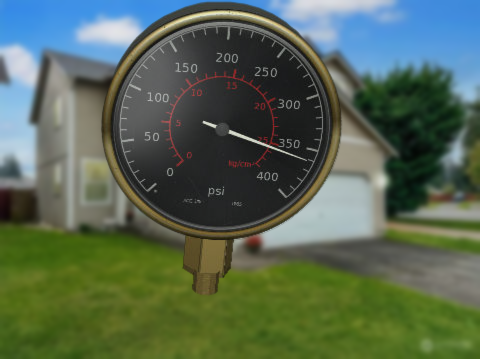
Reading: {"value": 360, "unit": "psi"}
